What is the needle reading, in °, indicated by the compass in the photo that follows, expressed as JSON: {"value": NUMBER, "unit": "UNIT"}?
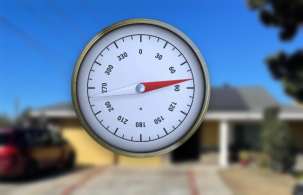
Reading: {"value": 80, "unit": "°"}
